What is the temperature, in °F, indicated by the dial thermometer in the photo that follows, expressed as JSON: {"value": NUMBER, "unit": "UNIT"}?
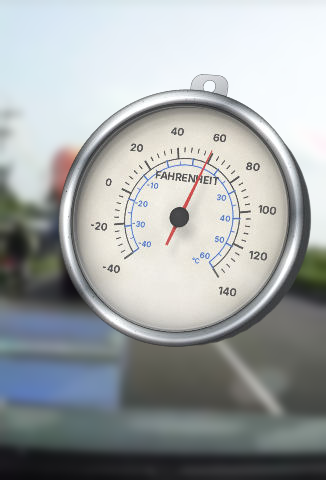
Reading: {"value": 60, "unit": "°F"}
